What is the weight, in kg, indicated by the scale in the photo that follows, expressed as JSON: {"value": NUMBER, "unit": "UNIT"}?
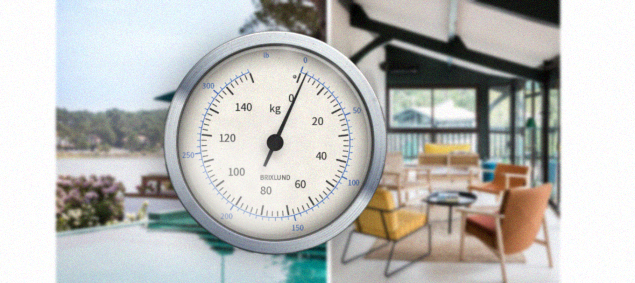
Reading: {"value": 2, "unit": "kg"}
